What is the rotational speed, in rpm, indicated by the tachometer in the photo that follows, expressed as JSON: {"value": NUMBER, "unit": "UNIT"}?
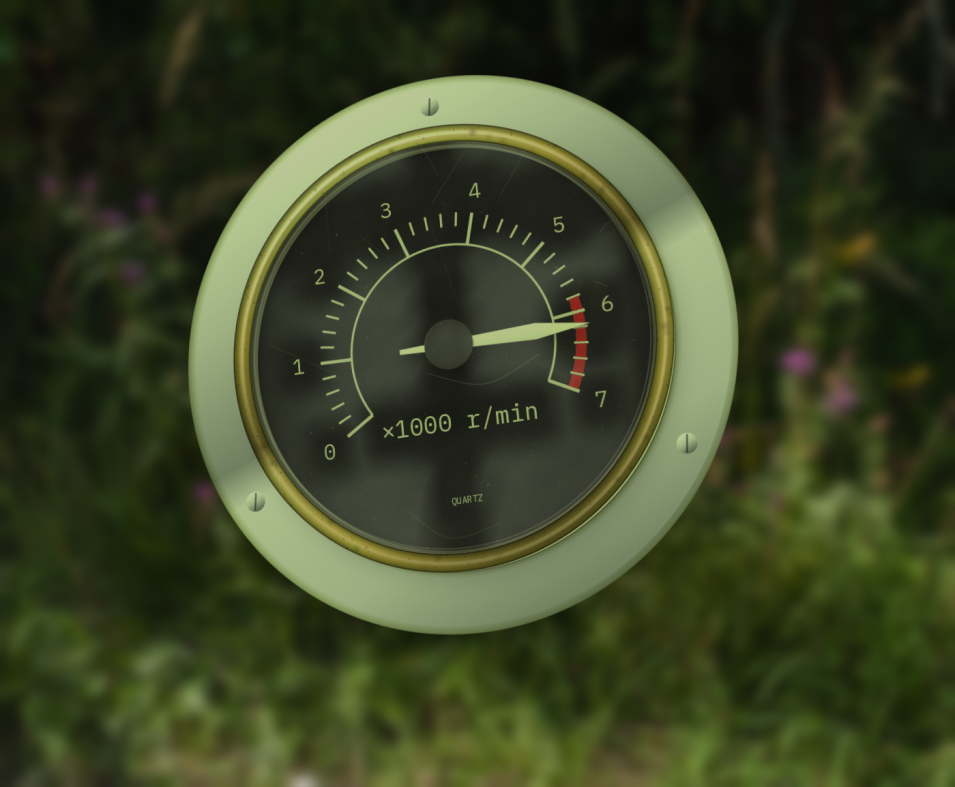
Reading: {"value": 6200, "unit": "rpm"}
